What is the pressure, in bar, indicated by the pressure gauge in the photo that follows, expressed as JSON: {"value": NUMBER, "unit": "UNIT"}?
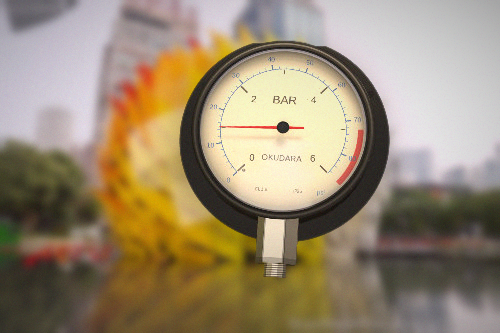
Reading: {"value": 1, "unit": "bar"}
